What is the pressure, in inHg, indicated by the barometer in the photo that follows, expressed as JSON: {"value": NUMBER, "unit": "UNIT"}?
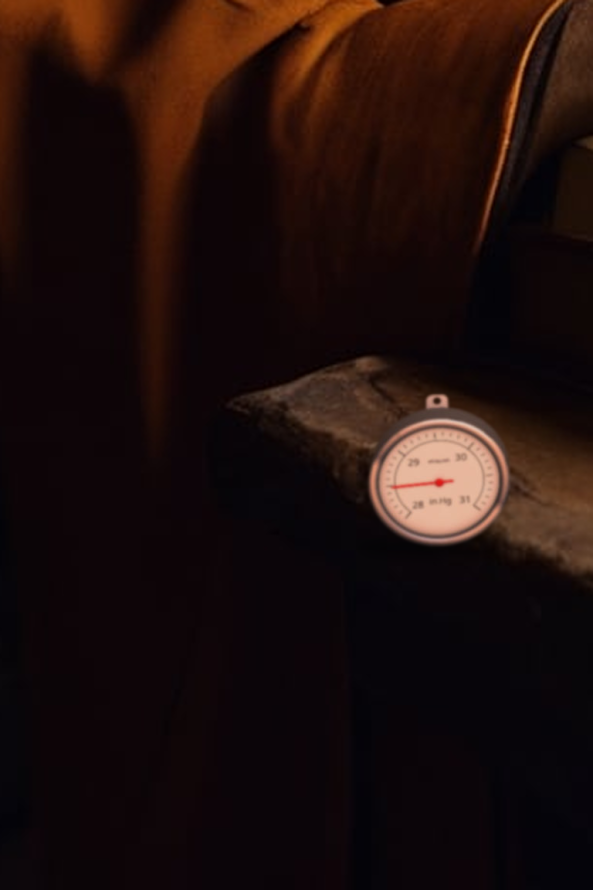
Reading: {"value": 28.5, "unit": "inHg"}
